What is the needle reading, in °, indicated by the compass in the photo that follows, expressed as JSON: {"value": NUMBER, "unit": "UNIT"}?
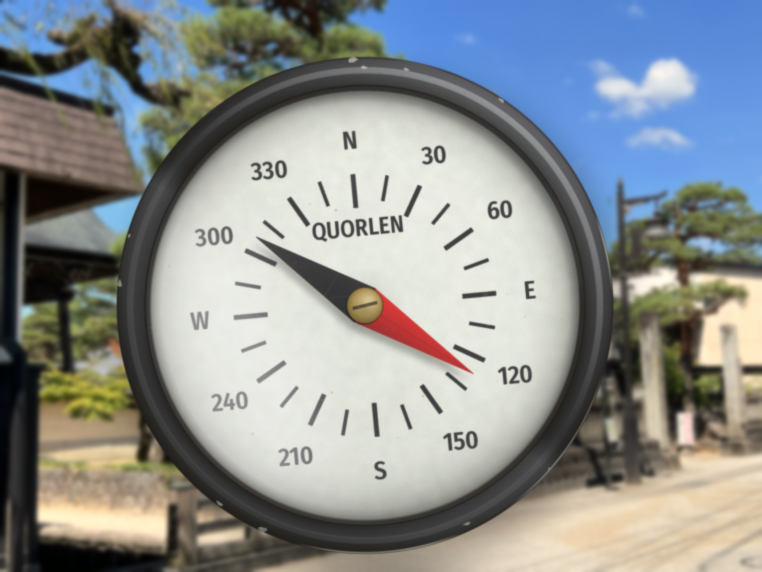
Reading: {"value": 127.5, "unit": "°"}
